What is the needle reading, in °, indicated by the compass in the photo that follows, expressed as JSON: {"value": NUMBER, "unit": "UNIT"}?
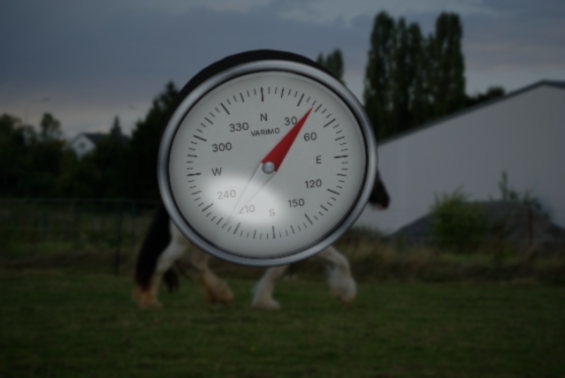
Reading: {"value": 40, "unit": "°"}
